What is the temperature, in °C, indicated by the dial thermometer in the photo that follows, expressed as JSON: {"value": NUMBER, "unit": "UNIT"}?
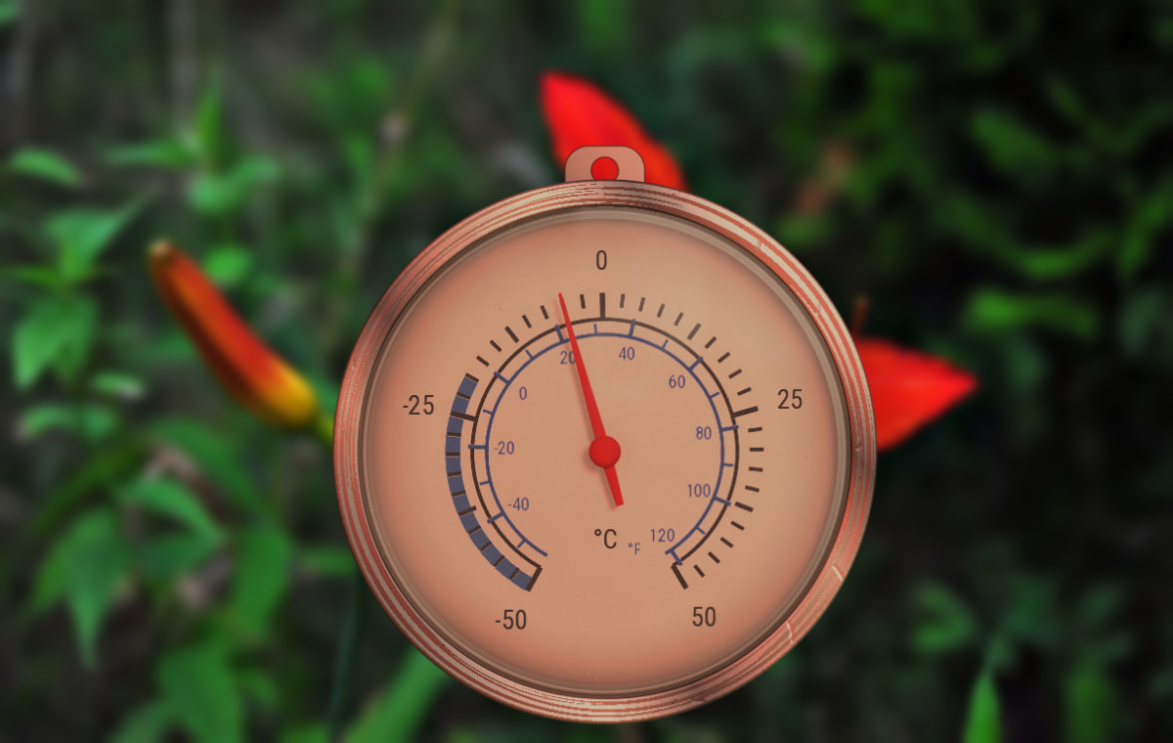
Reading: {"value": -5, "unit": "°C"}
